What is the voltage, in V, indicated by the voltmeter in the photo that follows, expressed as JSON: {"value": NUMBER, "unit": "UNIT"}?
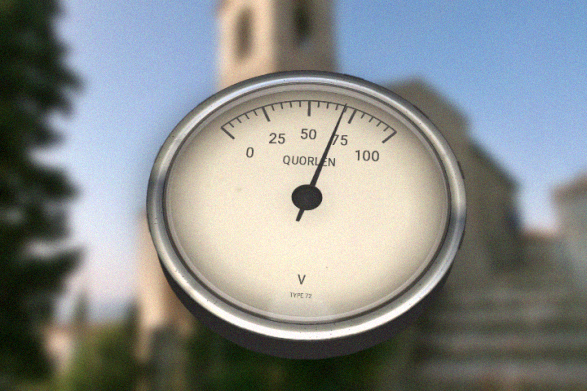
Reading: {"value": 70, "unit": "V"}
